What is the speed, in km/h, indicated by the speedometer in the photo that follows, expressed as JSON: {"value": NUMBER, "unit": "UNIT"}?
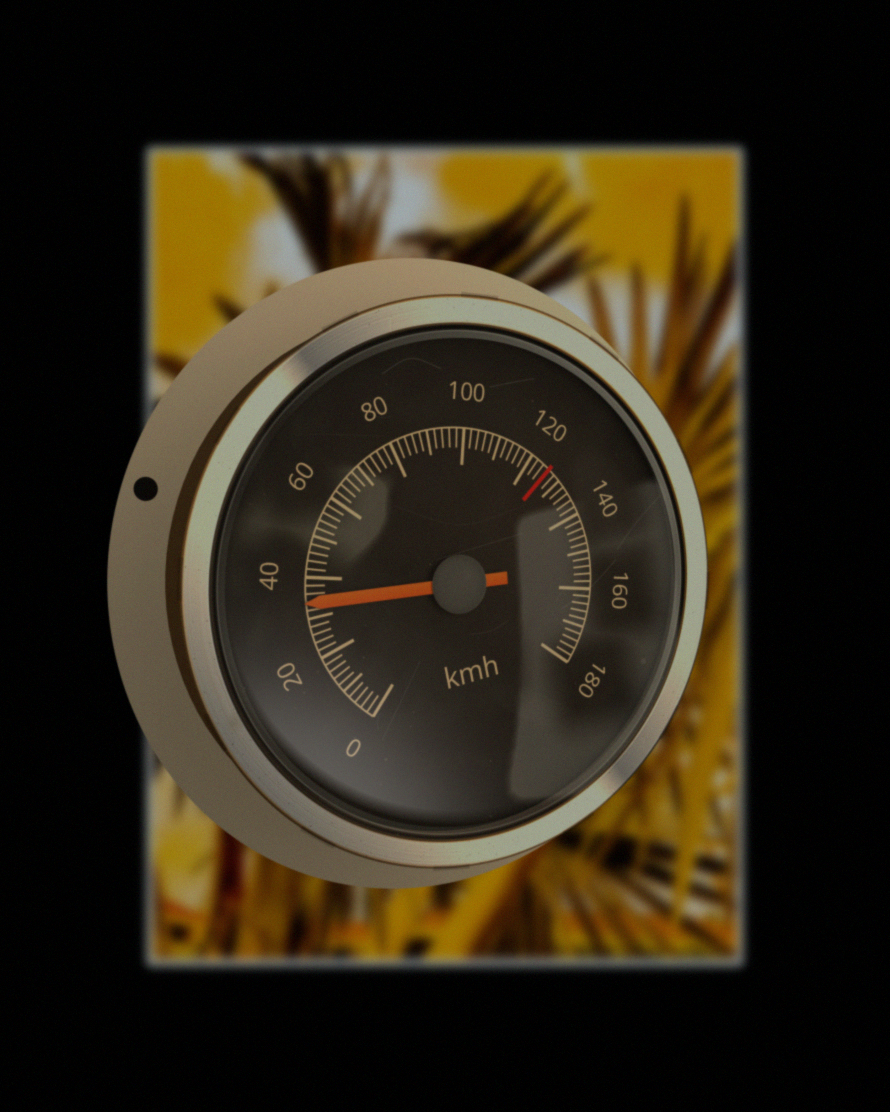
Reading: {"value": 34, "unit": "km/h"}
